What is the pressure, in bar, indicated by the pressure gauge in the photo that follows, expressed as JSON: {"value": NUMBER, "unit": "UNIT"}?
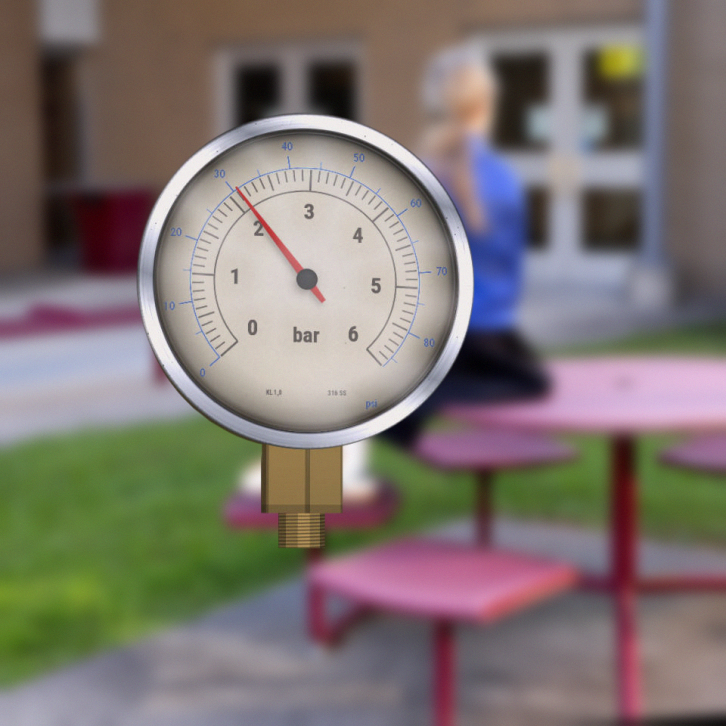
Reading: {"value": 2.1, "unit": "bar"}
